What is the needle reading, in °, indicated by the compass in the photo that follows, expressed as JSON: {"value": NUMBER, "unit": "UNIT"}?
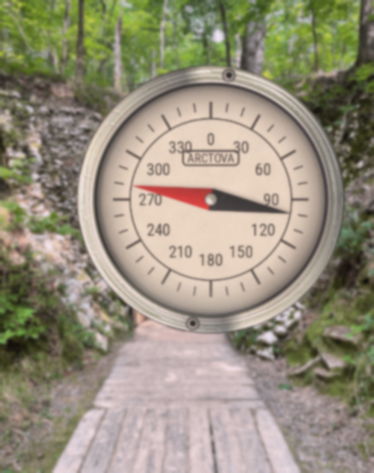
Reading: {"value": 280, "unit": "°"}
